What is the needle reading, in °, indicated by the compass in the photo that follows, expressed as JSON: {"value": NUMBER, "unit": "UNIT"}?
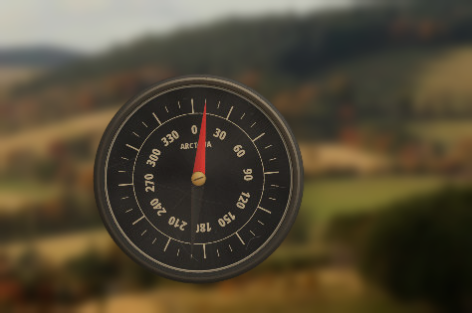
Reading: {"value": 10, "unit": "°"}
